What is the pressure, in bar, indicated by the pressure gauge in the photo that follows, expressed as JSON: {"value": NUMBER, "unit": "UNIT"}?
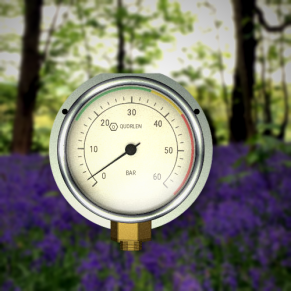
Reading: {"value": 2, "unit": "bar"}
